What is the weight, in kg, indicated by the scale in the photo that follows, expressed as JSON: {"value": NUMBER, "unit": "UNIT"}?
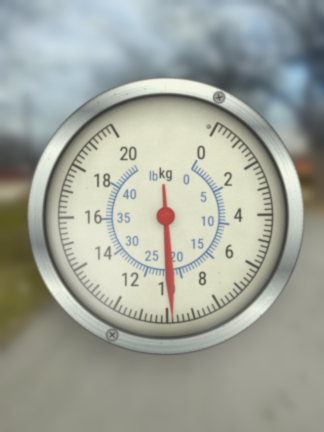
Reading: {"value": 9.8, "unit": "kg"}
